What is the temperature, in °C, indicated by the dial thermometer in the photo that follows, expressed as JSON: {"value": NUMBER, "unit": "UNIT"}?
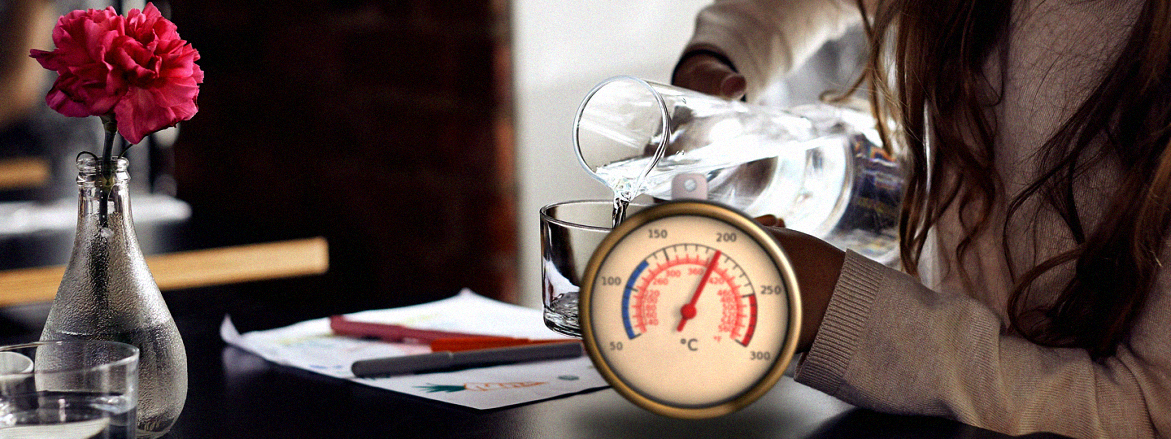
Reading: {"value": 200, "unit": "°C"}
